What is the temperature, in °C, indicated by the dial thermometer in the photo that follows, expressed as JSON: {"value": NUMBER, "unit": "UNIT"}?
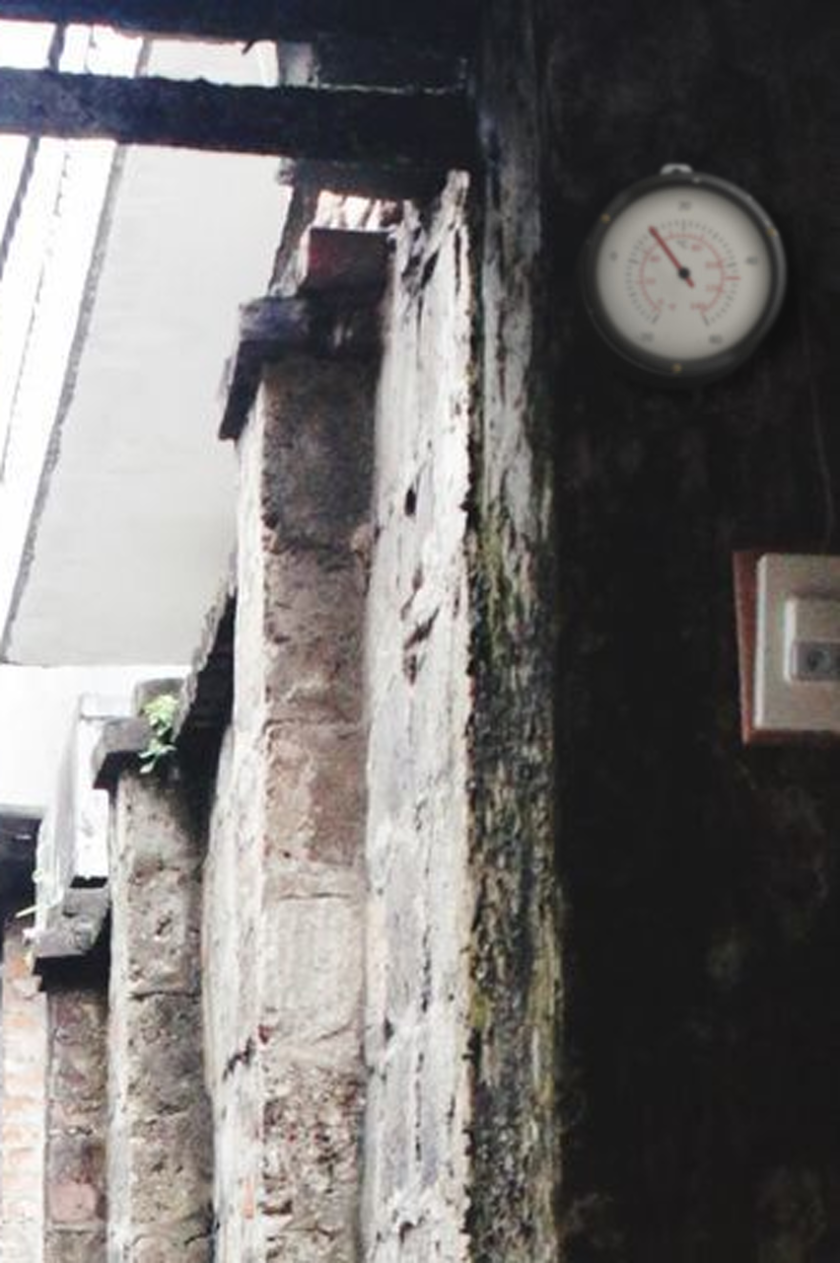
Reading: {"value": 10, "unit": "°C"}
